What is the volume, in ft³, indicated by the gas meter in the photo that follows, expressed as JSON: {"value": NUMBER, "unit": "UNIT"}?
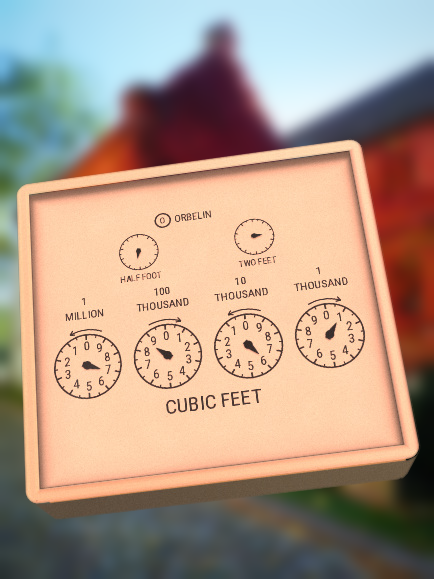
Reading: {"value": 686100, "unit": "ft³"}
